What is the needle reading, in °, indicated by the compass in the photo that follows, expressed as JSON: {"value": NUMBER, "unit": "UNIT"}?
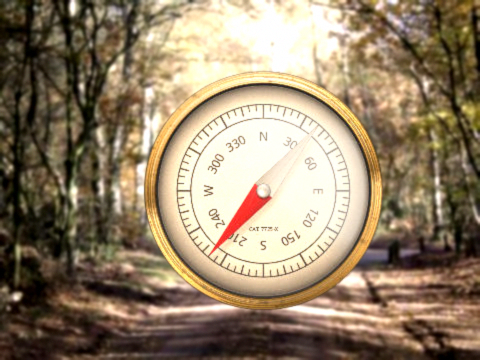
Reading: {"value": 220, "unit": "°"}
